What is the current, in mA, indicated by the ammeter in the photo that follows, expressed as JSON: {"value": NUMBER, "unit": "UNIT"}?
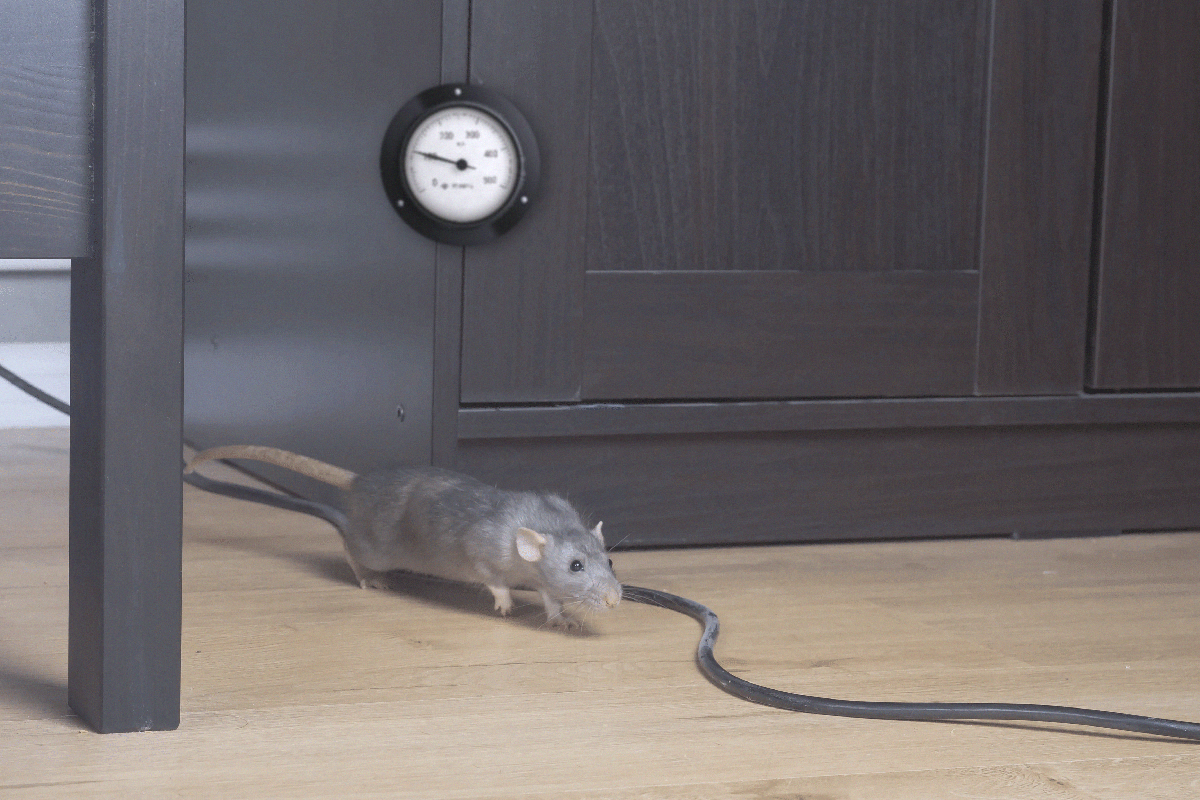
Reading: {"value": 100, "unit": "mA"}
